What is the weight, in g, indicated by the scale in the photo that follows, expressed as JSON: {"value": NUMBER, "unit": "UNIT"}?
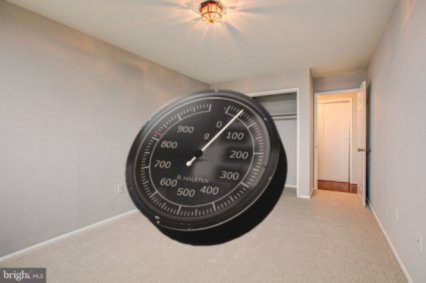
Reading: {"value": 50, "unit": "g"}
